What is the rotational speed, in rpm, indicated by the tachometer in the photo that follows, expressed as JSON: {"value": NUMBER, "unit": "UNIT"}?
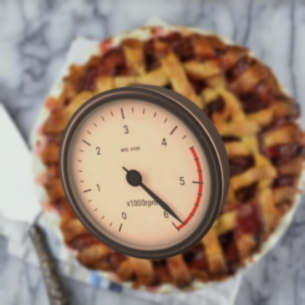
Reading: {"value": 5800, "unit": "rpm"}
